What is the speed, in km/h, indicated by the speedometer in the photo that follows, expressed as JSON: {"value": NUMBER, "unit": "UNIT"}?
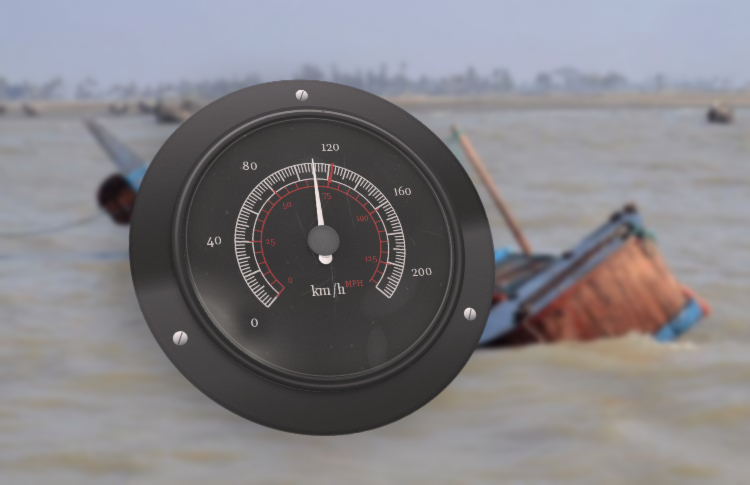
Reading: {"value": 110, "unit": "km/h"}
